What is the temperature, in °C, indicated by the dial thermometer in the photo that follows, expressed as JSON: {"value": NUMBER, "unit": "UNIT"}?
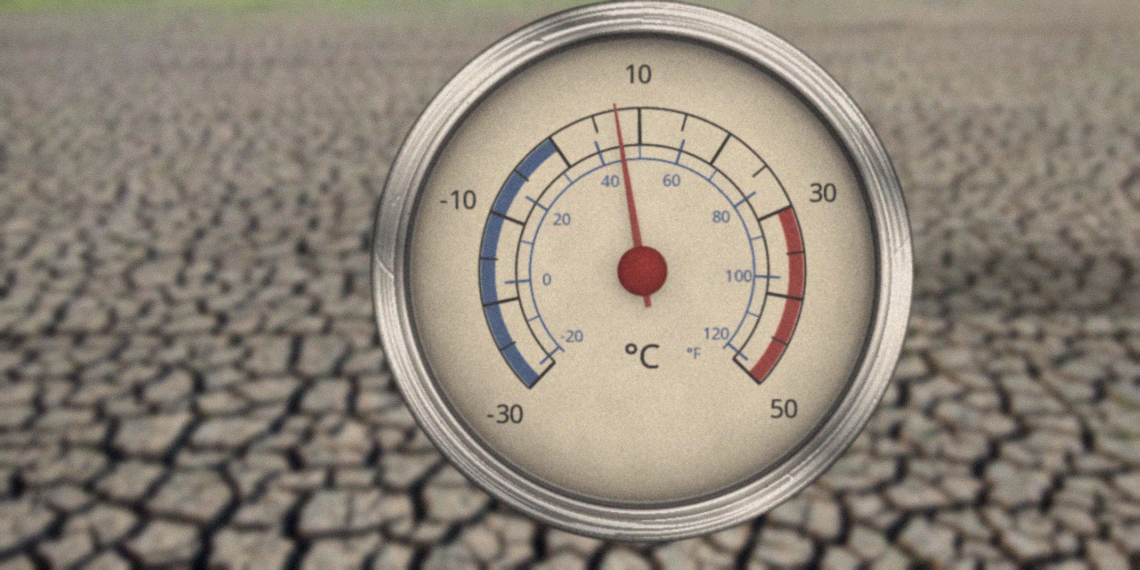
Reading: {"value": 7.5, "unit": "°C"}
